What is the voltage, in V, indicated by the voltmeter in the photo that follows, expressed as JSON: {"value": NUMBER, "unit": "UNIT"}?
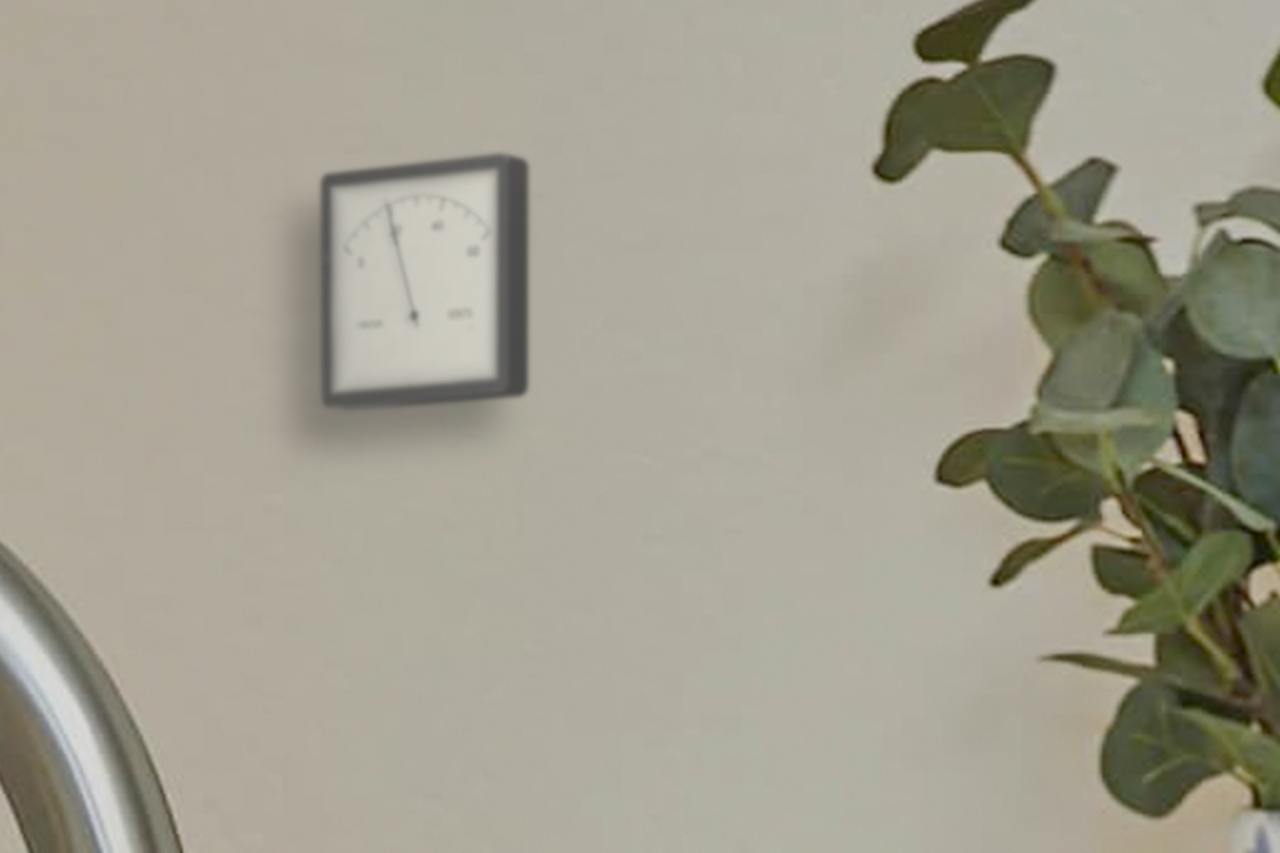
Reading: {"value": 20, "unit": "V"}
